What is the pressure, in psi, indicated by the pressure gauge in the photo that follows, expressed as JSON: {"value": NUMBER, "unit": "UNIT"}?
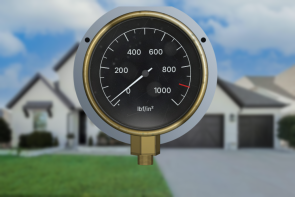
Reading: {"value": 25, "unit": "psi"}
